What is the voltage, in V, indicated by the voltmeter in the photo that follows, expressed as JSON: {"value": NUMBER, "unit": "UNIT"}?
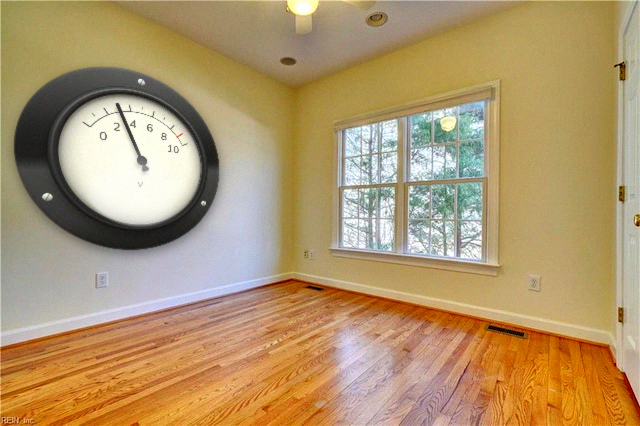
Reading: {"value": 3, "unit": "V"}
